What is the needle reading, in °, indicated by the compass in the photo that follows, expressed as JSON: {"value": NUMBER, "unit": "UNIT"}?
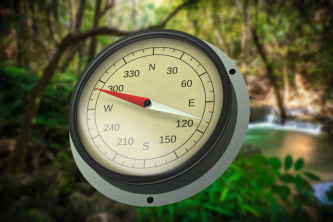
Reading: {"value": 290, "unit": "°"}
